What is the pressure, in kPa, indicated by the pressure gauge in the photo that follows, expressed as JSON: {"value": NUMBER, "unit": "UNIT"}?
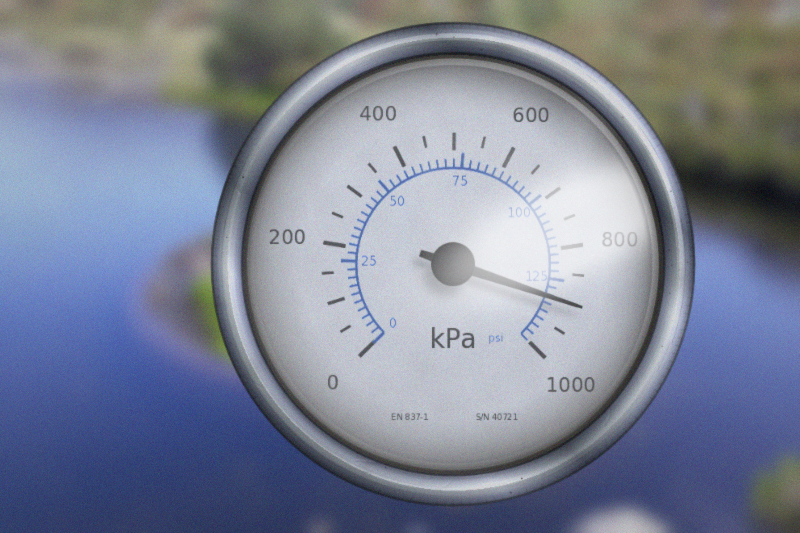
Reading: {"value": 900, "unit": "kPa"}
